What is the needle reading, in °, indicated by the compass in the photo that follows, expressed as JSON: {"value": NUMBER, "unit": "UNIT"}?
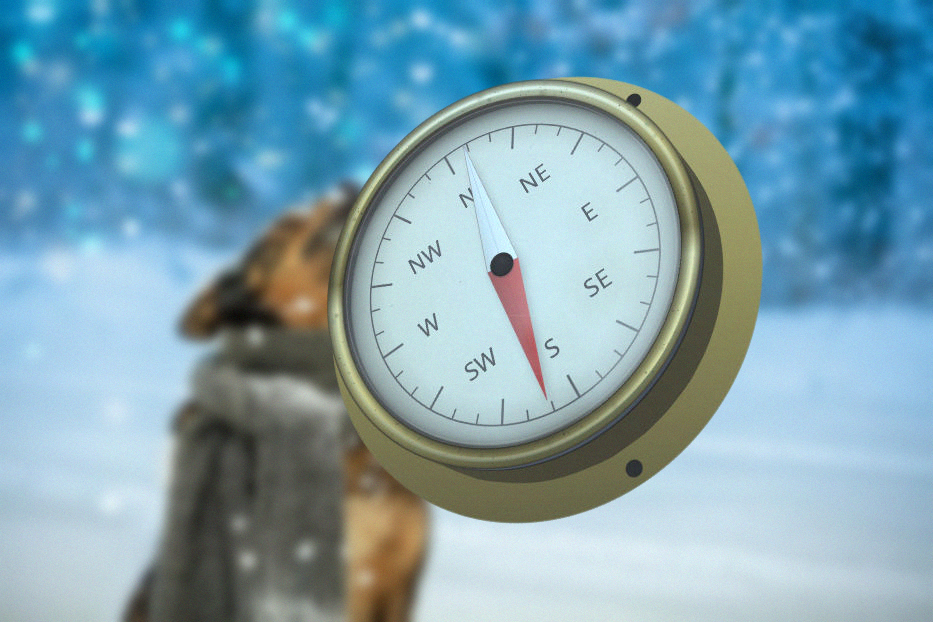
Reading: {"value": 190, "unit": "°"}
